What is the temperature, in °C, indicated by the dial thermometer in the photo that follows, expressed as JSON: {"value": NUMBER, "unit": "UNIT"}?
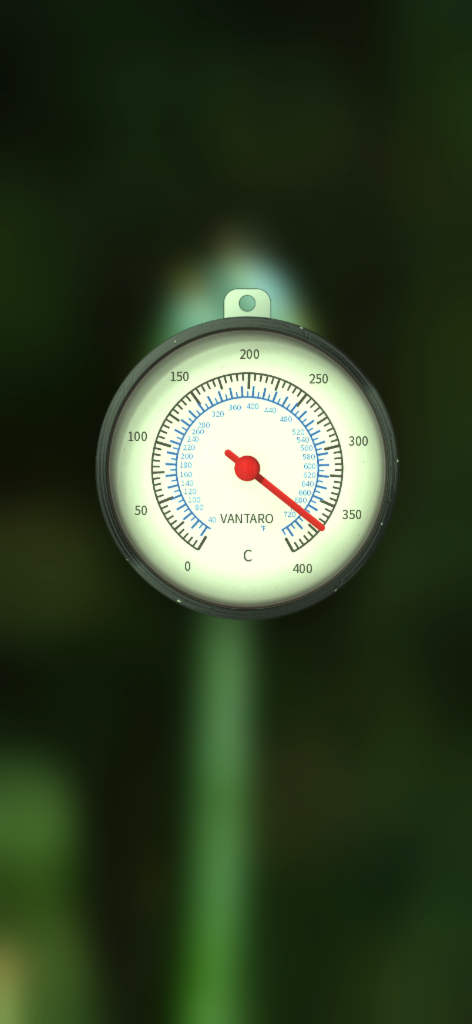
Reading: {"value": 370, "unit": "°C"}
